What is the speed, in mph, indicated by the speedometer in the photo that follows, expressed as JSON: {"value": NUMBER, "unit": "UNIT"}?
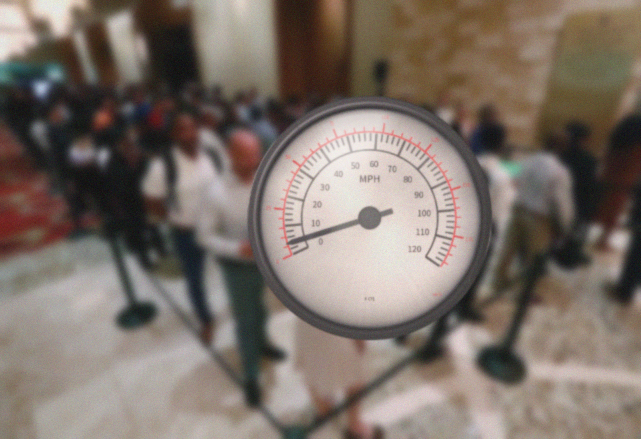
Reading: {"value": 4, "unit": "mph"}
